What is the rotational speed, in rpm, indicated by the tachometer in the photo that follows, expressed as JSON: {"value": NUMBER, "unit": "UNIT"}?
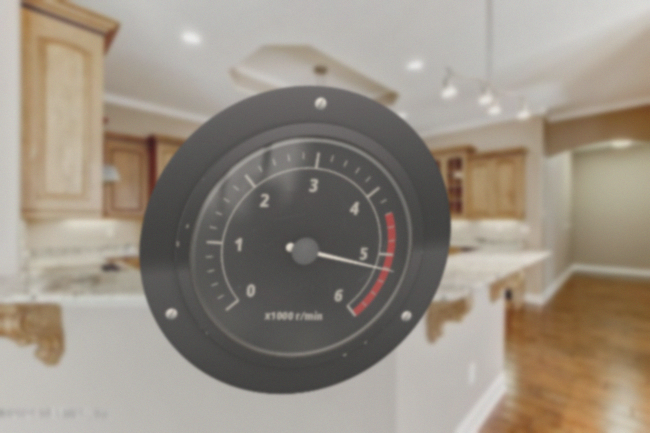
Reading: {"value": 5200, "unit": "rpm"}
